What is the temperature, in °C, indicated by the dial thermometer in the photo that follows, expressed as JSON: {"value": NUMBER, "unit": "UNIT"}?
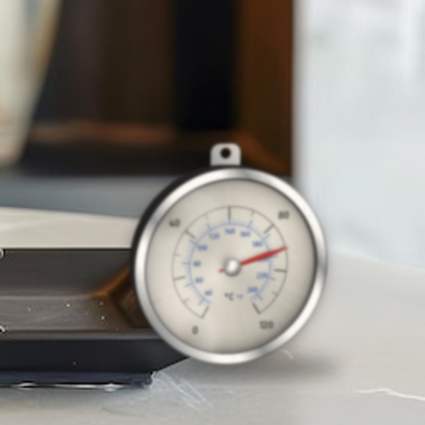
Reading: {"value": 90, "unit": "°C"}
